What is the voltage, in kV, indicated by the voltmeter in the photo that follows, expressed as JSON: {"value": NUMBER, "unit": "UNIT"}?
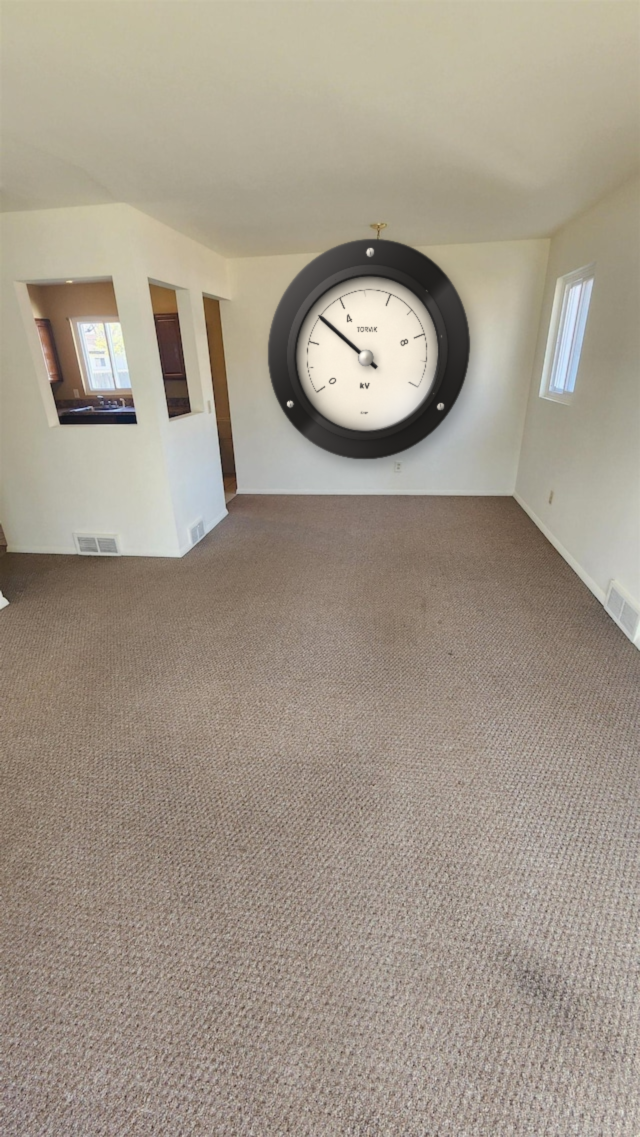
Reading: {"value": 3, "unit": "kV"}
